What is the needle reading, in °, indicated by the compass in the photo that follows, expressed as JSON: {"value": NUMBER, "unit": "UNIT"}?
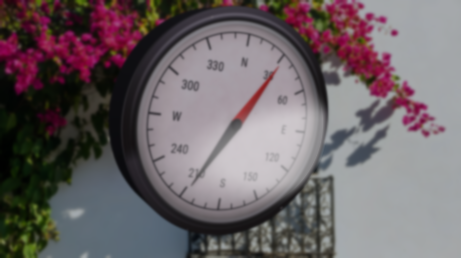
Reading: {"value": 30, "unit": "°"}
